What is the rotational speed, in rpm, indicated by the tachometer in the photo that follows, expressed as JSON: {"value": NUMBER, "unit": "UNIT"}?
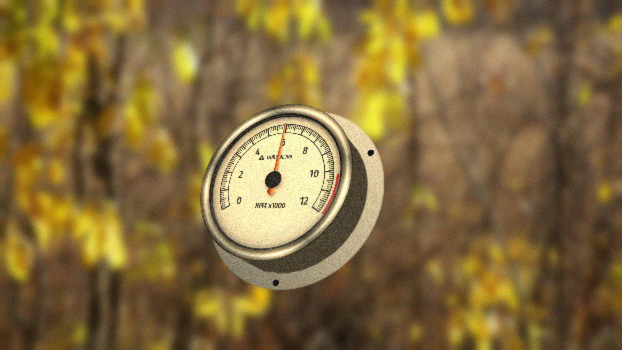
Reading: {"value": 6000, "unit": "rpm"}
